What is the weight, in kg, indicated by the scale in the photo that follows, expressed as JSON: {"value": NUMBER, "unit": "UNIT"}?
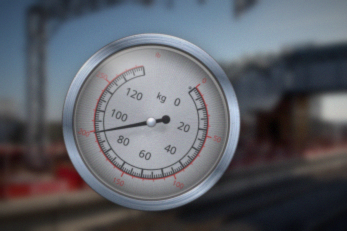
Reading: {"value": 90, "unit": "kg"}
